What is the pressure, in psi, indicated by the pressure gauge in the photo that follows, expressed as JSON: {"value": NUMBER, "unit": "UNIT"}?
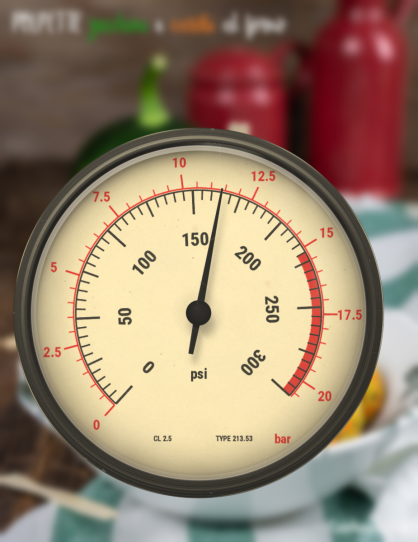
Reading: {"value": 165, "unit": "psi"}
